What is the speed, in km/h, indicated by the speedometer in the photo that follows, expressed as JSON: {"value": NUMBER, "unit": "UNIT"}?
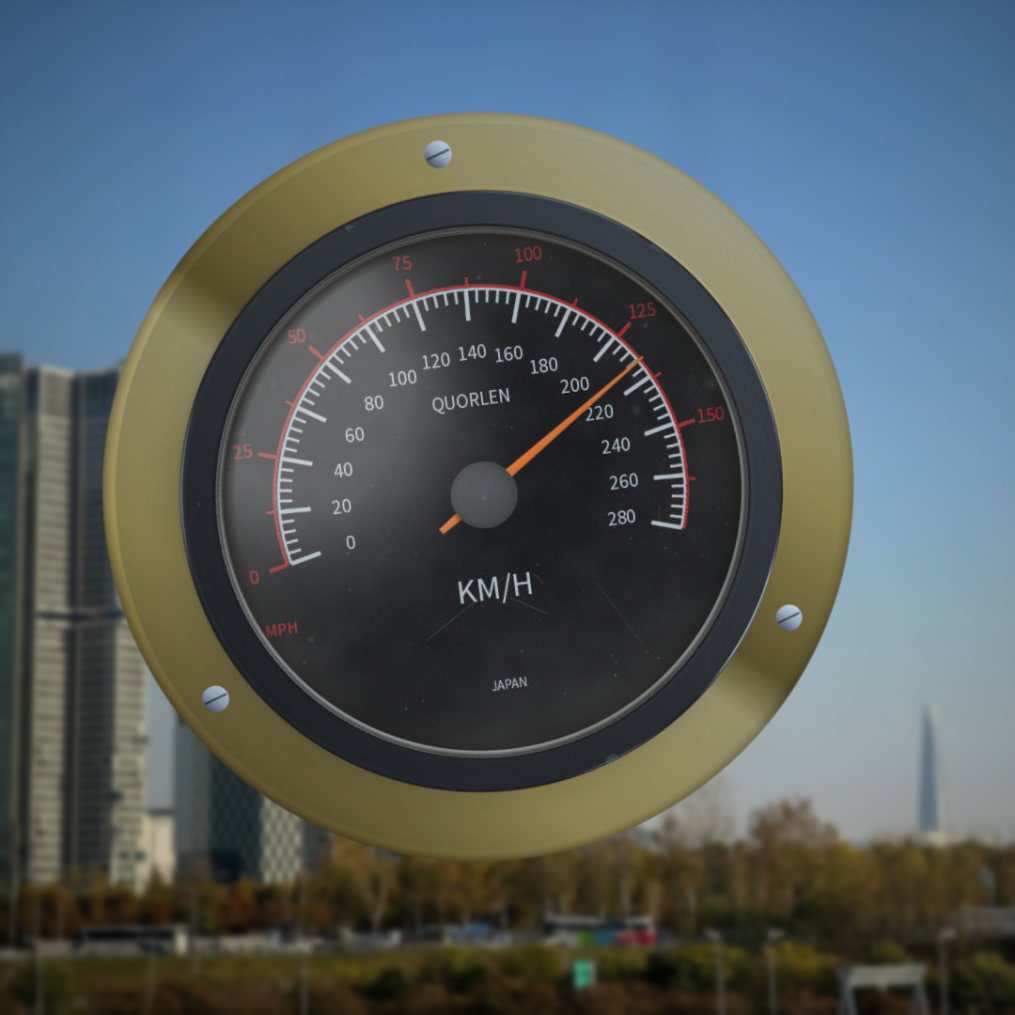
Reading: {"value": 212, "unit": "km/h"}
